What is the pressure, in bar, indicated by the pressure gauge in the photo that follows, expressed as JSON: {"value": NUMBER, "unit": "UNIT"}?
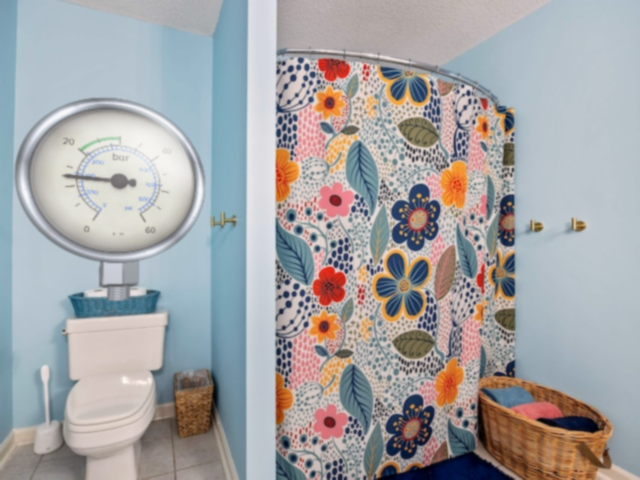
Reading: {"value": 12.5, "unit": "bar"}
